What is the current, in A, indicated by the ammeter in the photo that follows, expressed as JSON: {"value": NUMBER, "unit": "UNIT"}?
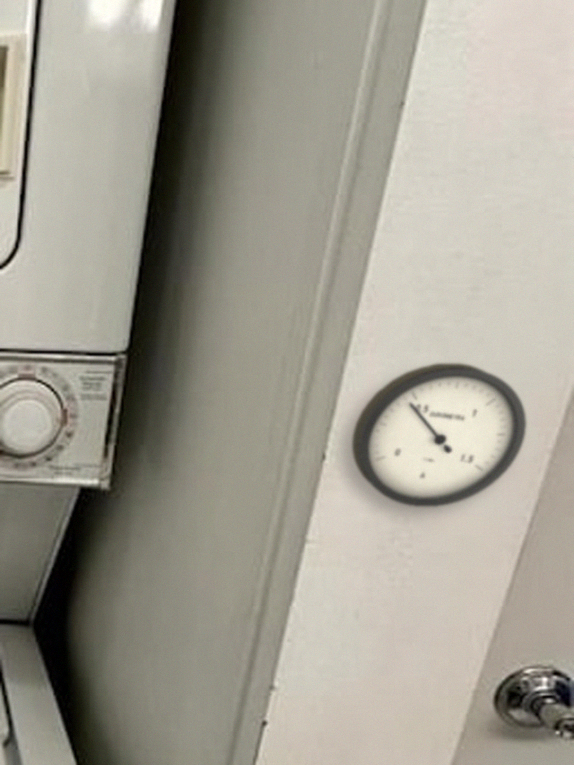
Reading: {"value": 0.45, "unit": "A"}
